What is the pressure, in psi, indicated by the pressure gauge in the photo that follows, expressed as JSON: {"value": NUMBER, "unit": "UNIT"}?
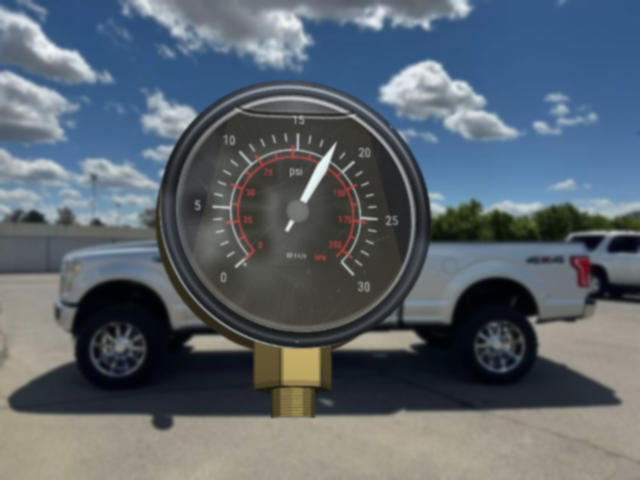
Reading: {"value": 18, "unit": "psi"}
